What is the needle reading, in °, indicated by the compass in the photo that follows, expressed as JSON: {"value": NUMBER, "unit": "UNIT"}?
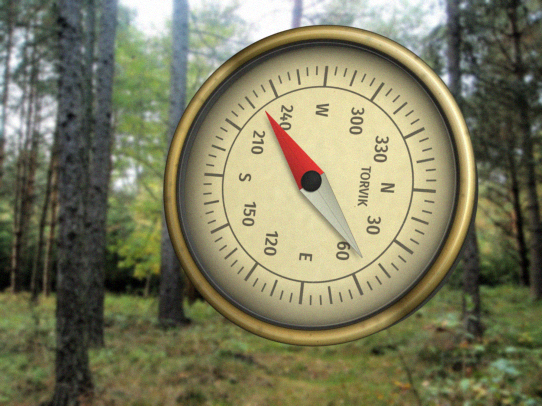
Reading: {"value": 230, "unit": "°"}
